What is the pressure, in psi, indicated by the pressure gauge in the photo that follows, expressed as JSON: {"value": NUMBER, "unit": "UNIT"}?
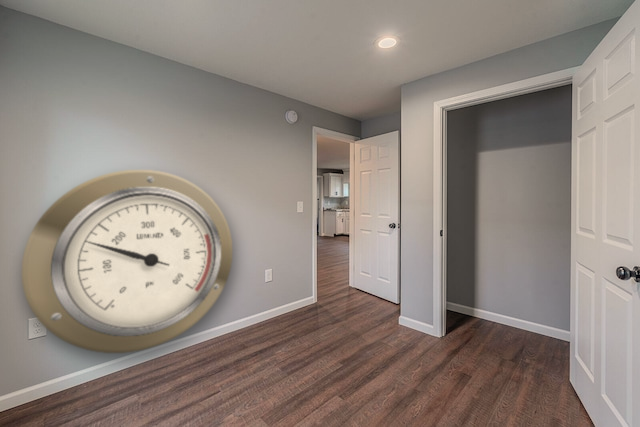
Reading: {"value": 160, "unit": "psi"}
